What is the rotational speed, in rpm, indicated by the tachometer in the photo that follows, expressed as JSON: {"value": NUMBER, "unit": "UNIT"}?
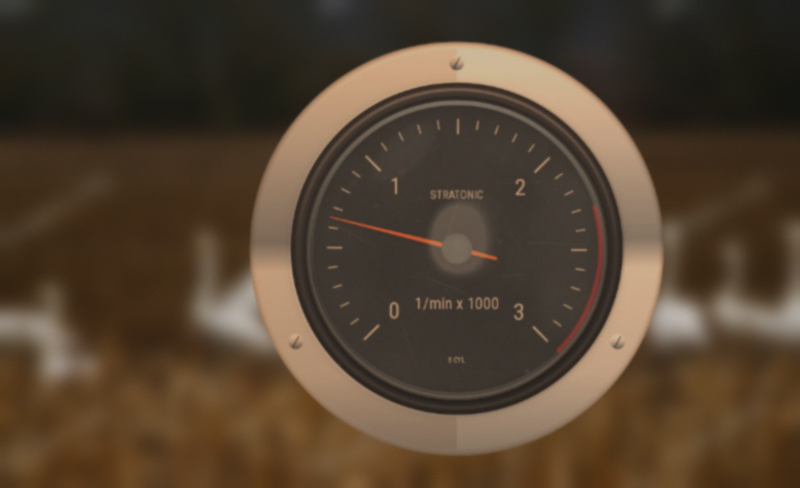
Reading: {"value": 650, "unit": "rpm"}
